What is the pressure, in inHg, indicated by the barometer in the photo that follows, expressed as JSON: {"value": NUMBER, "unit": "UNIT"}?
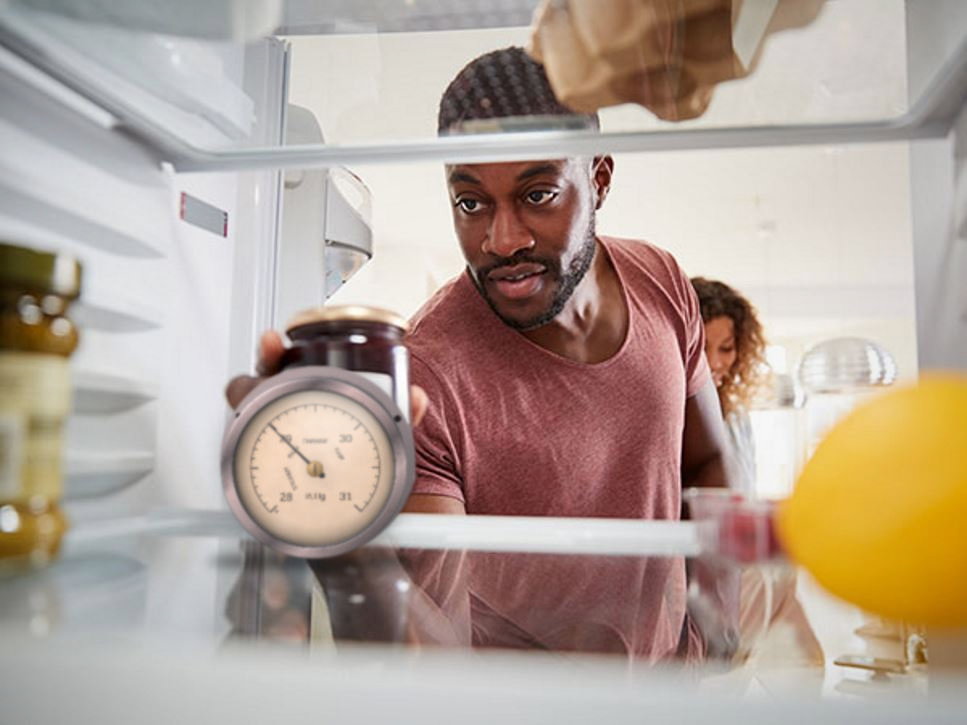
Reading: {"value": 29, "unit": "inHg"}
